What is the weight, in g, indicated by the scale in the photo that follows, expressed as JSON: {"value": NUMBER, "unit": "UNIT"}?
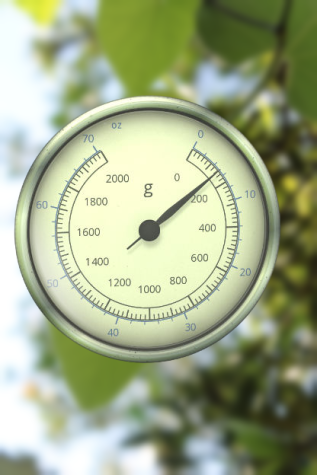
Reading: {"value": 140, "unit": "g"}
